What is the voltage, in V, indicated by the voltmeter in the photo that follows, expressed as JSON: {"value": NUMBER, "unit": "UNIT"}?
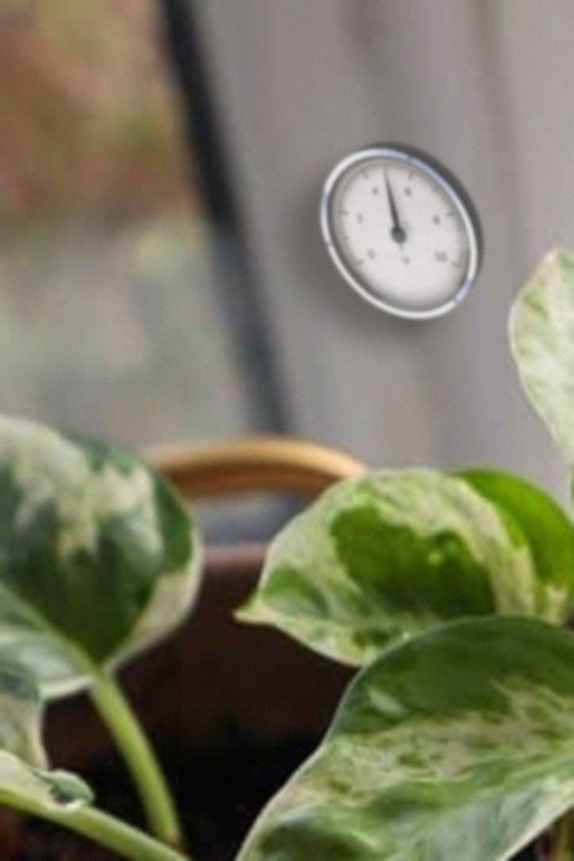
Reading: {"value": 5, "unit": "V"}
